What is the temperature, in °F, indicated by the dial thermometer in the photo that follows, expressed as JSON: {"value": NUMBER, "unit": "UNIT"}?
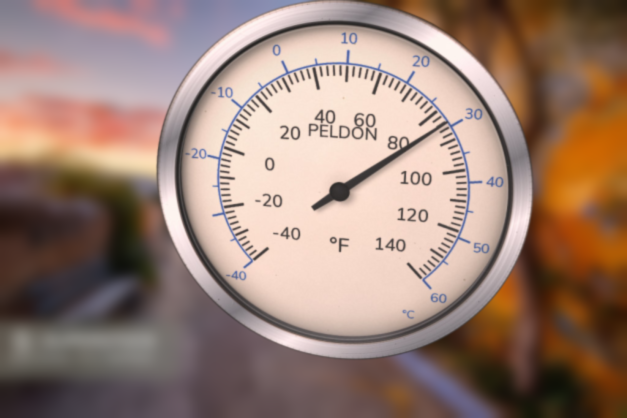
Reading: {"value": 84, "unit": "°F"}
